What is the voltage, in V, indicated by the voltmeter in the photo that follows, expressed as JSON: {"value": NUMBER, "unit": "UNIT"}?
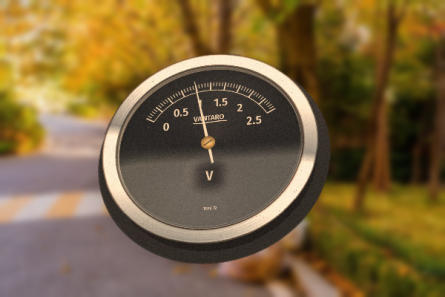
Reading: {"value": 1, "unit": "V"}
